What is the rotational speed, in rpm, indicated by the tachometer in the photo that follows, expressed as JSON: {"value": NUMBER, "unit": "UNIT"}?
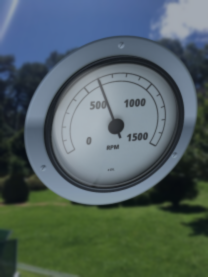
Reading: {"value": 600, "unit": "rpm"}
